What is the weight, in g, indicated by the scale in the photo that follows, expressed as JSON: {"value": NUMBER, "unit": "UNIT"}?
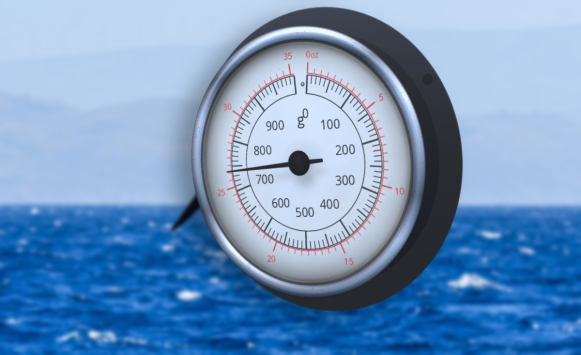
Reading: {"value": 740, "unit": "g"}
